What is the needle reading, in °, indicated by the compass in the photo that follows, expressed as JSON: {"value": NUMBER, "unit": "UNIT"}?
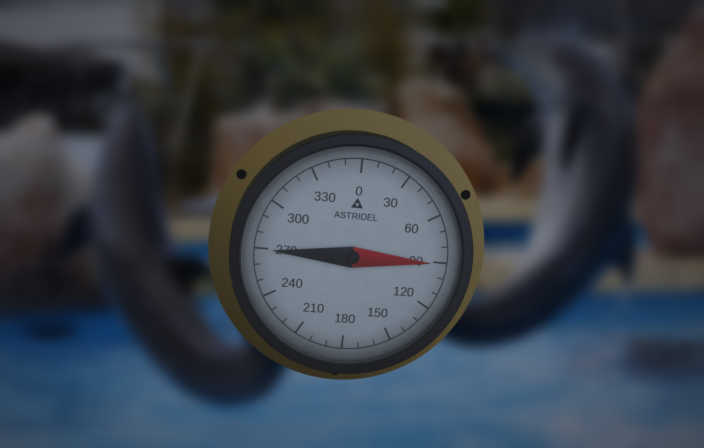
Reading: {"value": 90, "unit": "°"}
